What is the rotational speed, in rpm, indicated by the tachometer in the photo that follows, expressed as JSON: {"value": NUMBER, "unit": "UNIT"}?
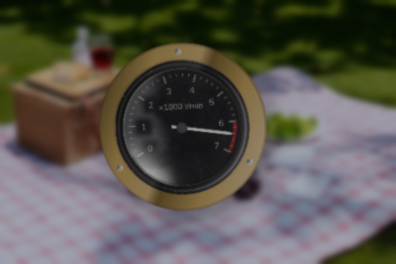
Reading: {"value": 6400, "unit": "rpm"}
